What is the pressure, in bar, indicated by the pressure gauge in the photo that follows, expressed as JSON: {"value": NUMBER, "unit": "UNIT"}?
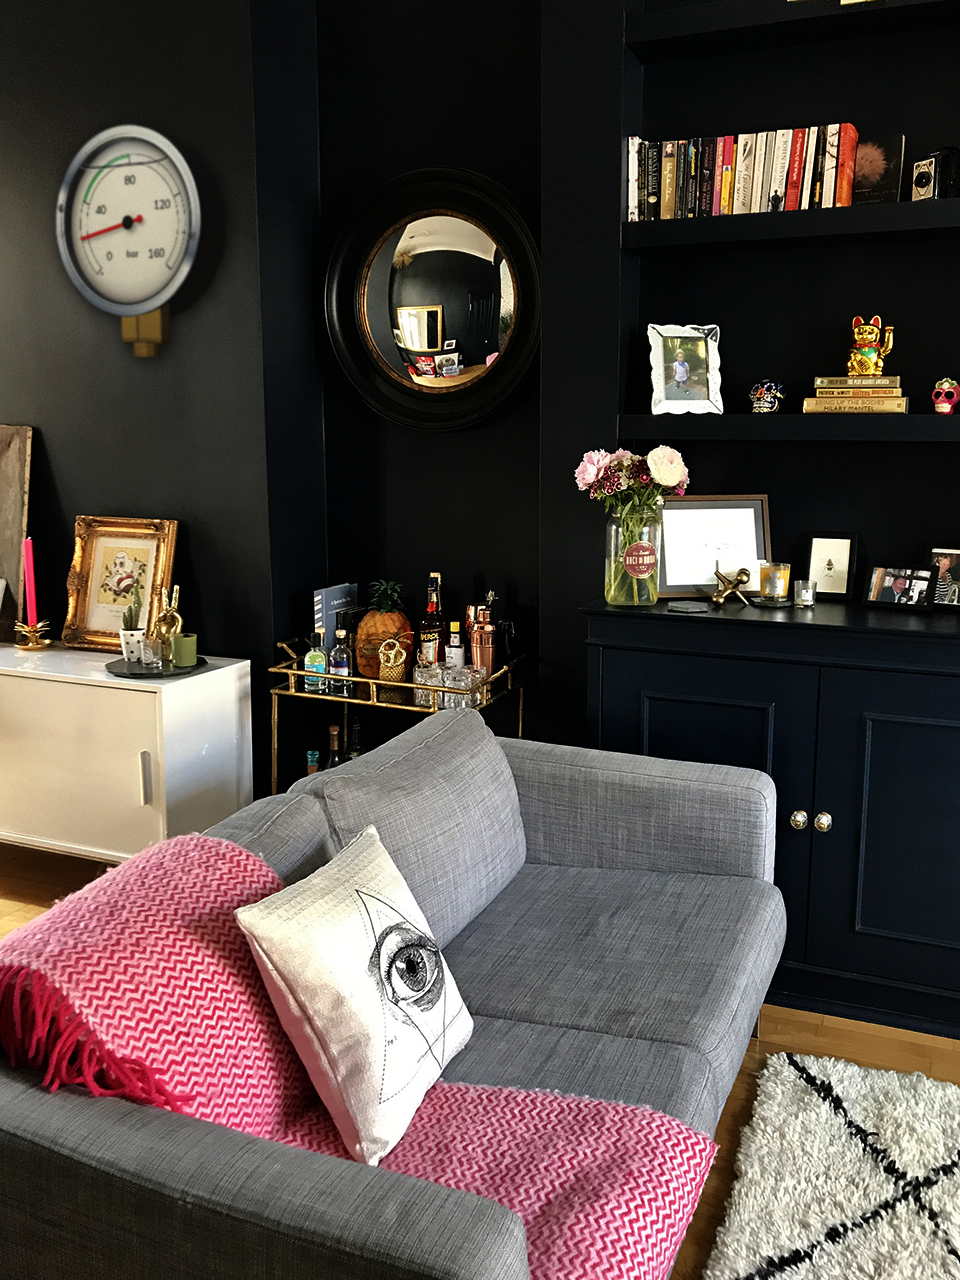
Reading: {"value": 20, "unit": "bar"}
